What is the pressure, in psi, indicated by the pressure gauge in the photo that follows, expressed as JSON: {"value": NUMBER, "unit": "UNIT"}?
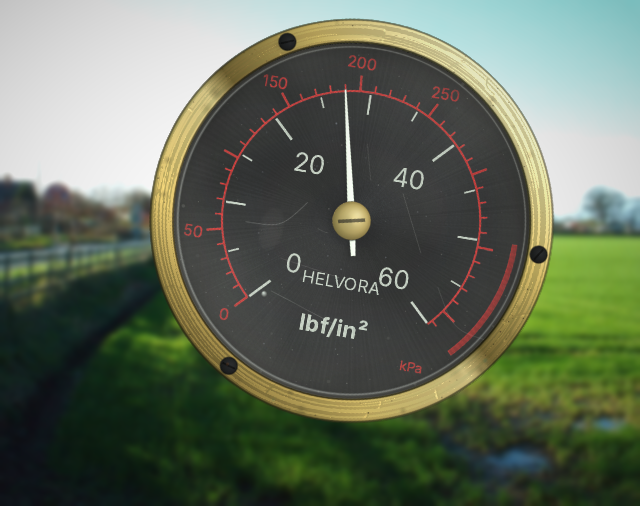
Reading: {"value": 27.5, "unit": "psi"}
